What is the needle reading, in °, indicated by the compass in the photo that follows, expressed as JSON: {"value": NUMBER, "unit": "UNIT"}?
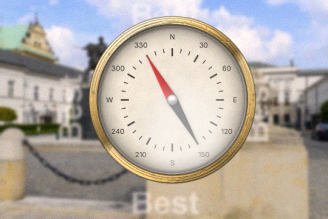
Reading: {"value": 330, "unit": "°"}
